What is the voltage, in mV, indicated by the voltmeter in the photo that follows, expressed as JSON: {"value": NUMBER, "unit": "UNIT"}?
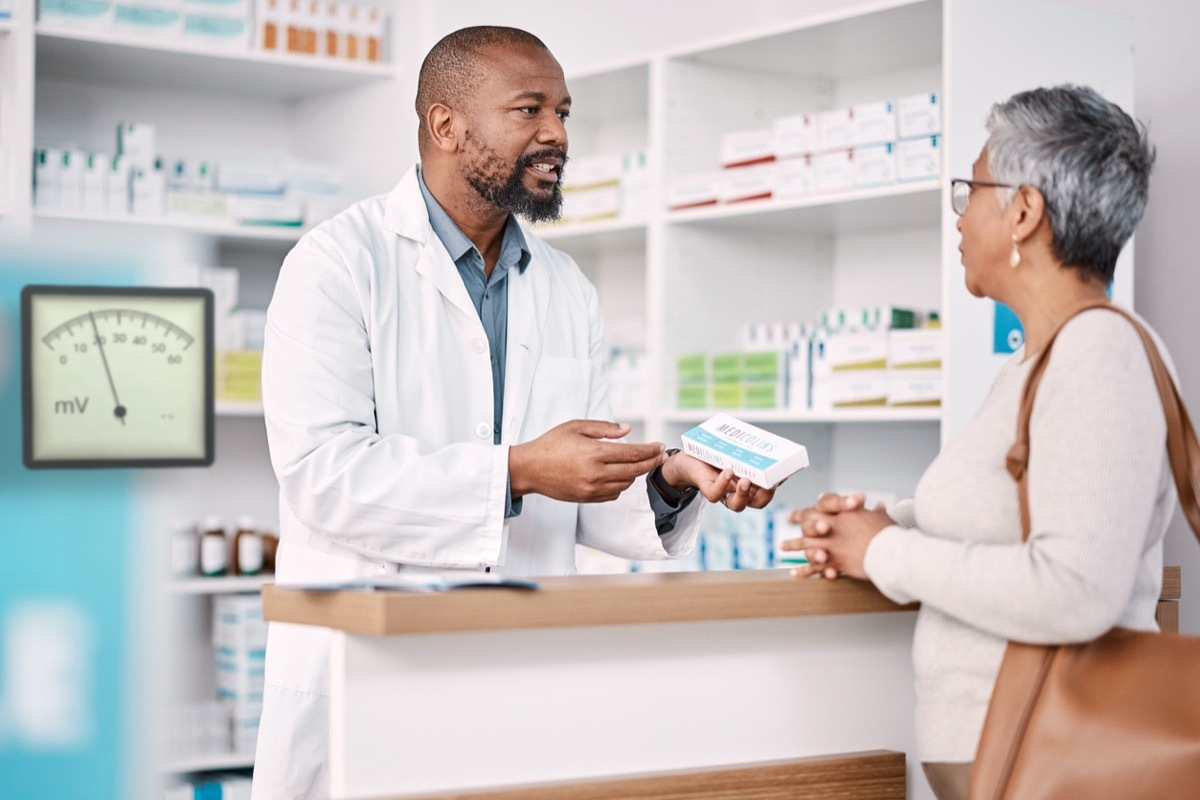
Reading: {"value": 20, "unit": "mV"}
